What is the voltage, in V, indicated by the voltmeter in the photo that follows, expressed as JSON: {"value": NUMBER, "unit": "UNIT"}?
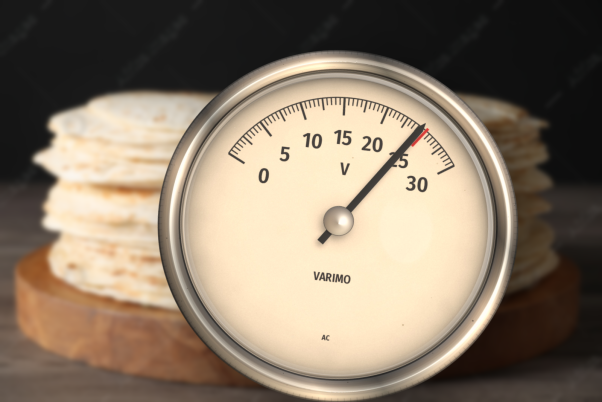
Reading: {"value": 24.5, "unit": "V"}
